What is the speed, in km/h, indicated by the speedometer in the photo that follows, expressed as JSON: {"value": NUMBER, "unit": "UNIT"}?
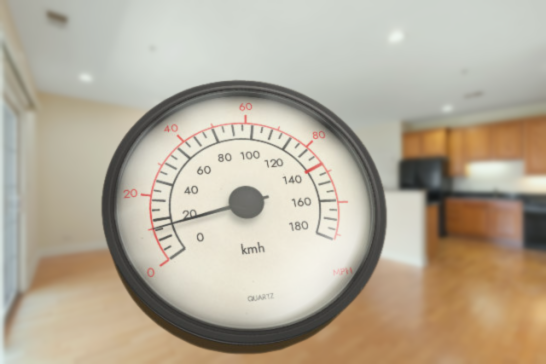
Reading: {"value": 15, "unit": "km/h"}
